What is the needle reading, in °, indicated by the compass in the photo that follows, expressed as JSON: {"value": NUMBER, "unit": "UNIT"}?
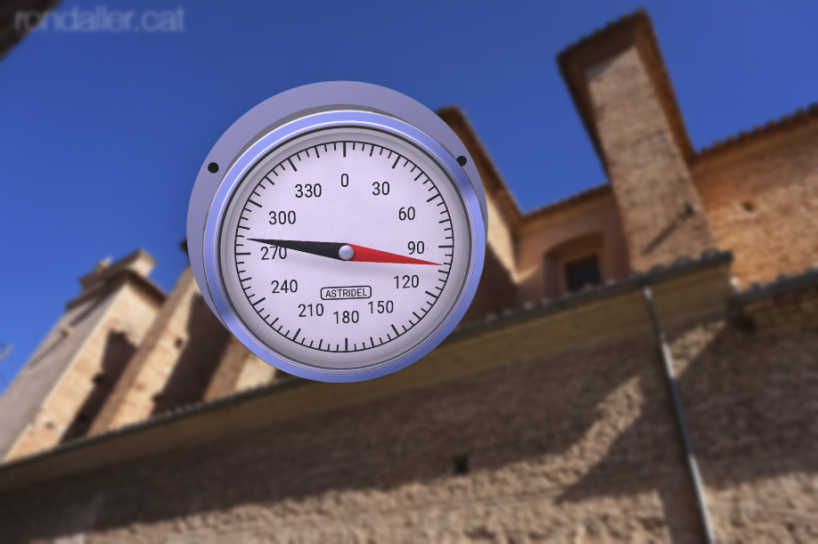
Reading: {"value": 100, "unit": "°"}
